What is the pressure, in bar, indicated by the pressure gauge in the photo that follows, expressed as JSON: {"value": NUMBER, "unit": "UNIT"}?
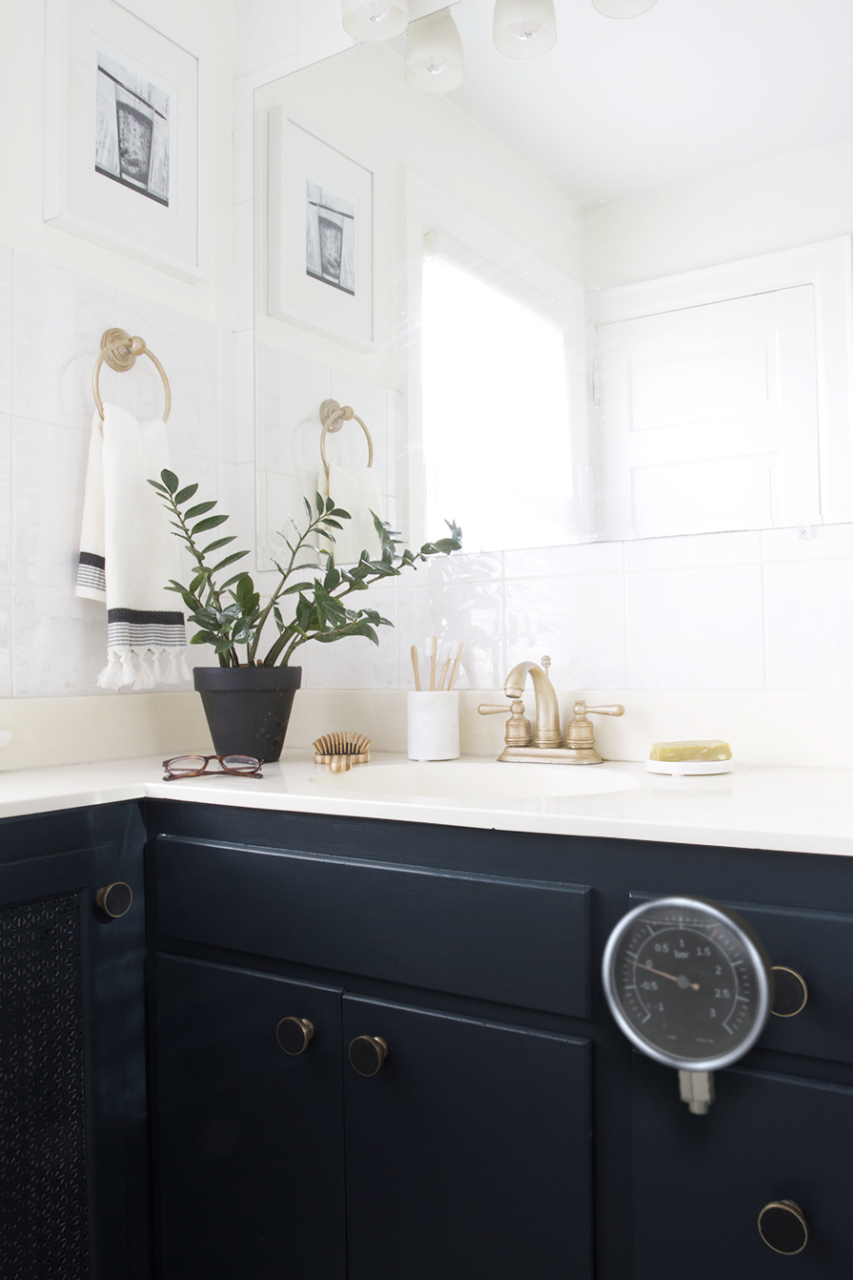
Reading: {"value": -0.1, "unit": "bar"}
